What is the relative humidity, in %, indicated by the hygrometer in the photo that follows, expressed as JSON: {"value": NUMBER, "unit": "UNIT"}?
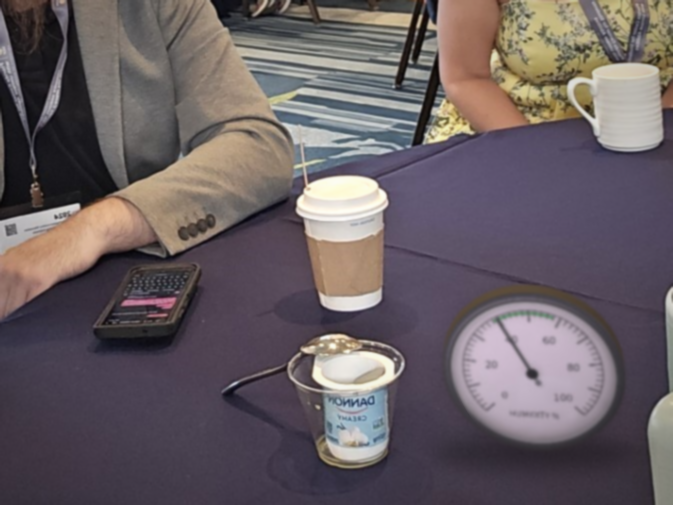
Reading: {"value": 40, "unit": "%"}
